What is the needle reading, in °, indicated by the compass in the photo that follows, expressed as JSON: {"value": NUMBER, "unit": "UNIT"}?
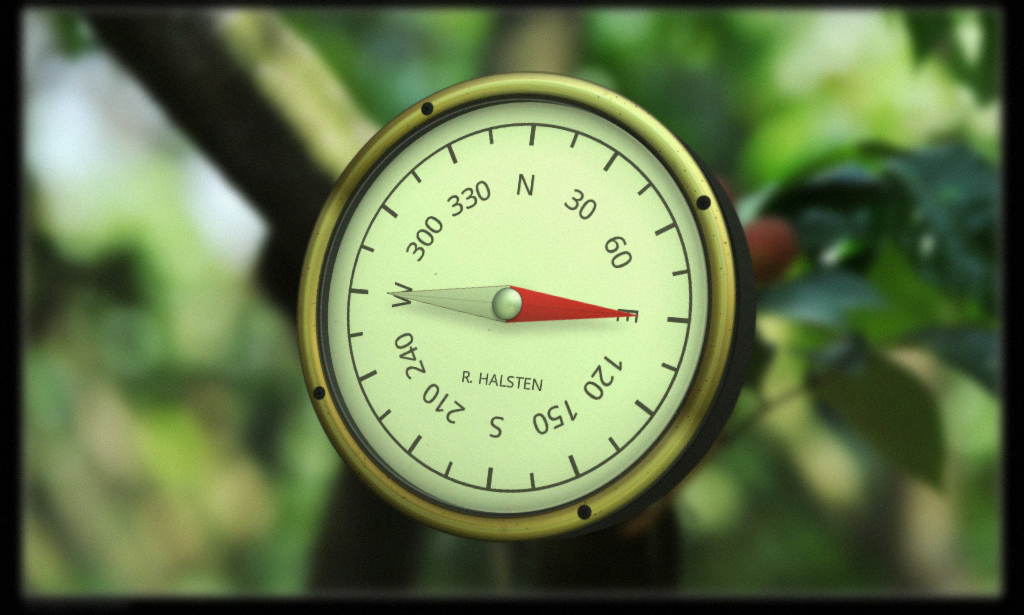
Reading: {"value": 90, "unit": "°"}
